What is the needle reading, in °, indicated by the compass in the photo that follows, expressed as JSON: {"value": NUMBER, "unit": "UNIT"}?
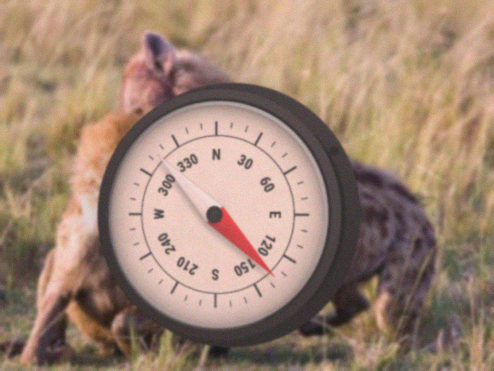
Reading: {"value": 135, "unit": "°"}
